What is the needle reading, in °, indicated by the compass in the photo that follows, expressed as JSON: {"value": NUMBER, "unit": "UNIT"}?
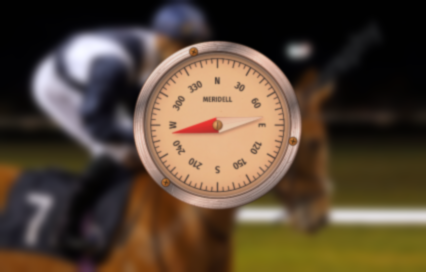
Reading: {"value": 260, "unit": "°"}
